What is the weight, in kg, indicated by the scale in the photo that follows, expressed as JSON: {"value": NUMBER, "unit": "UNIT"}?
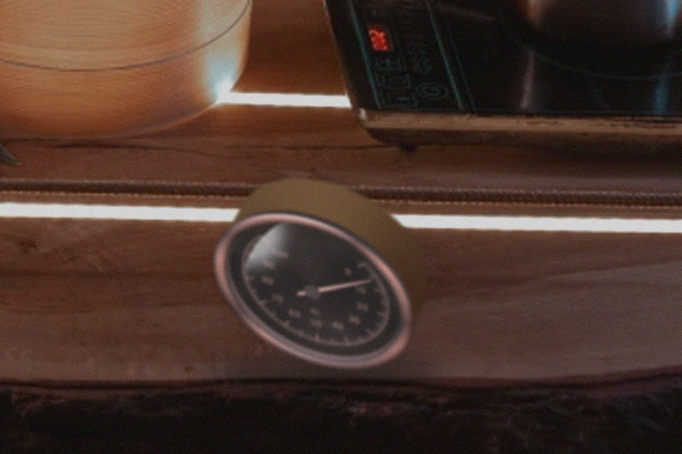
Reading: {"value": 5, "unit": "kg"}
